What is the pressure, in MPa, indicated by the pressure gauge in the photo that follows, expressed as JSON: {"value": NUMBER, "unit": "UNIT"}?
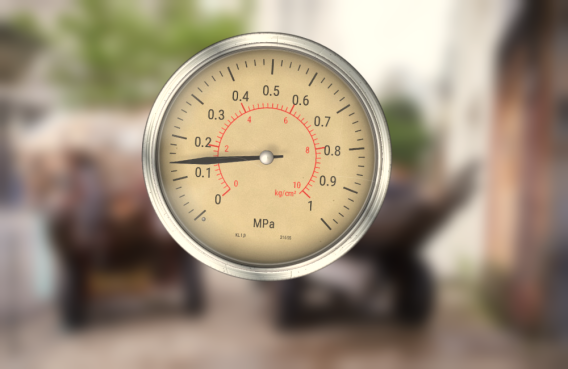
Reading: {"value": 0.14, "unit": "MPa"}
